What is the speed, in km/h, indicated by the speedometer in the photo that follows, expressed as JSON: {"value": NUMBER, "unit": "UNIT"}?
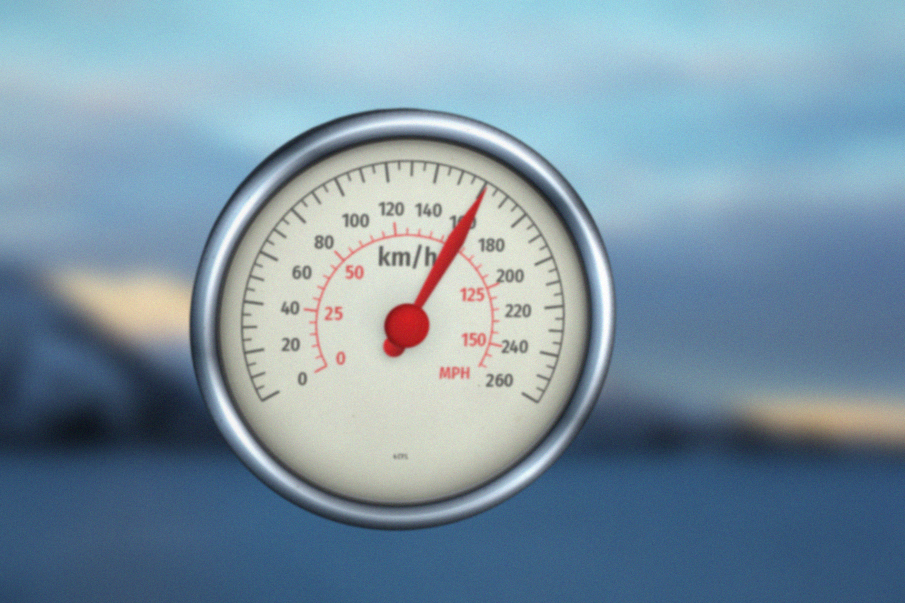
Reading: {"value": 160, "unit": "km/h"}
